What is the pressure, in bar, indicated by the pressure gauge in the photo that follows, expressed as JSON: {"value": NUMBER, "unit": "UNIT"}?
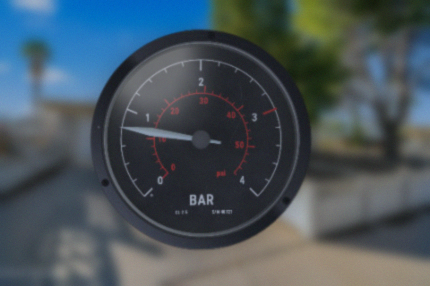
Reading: {"value": 0.8, "unit": "bar"}
